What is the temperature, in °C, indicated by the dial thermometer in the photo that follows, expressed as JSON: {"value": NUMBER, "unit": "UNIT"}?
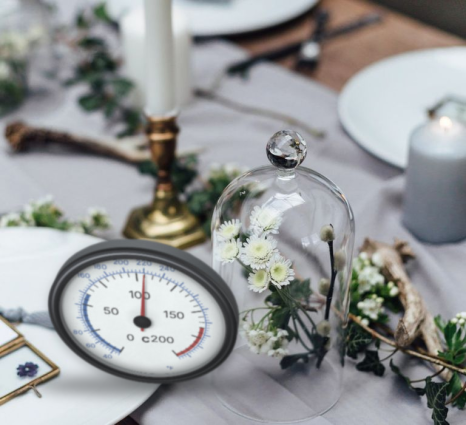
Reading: {"value": 105, "unit": "°C"}
